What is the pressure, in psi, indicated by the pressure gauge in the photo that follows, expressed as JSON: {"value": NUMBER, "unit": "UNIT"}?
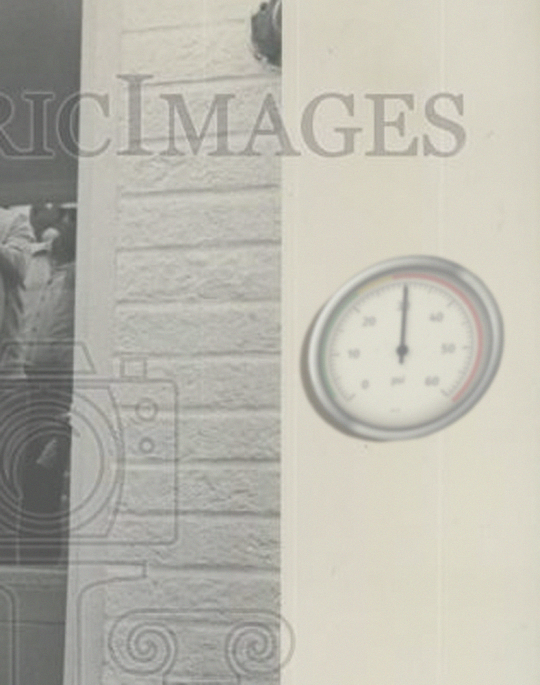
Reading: {"value": 30, "unit": "psi"}
